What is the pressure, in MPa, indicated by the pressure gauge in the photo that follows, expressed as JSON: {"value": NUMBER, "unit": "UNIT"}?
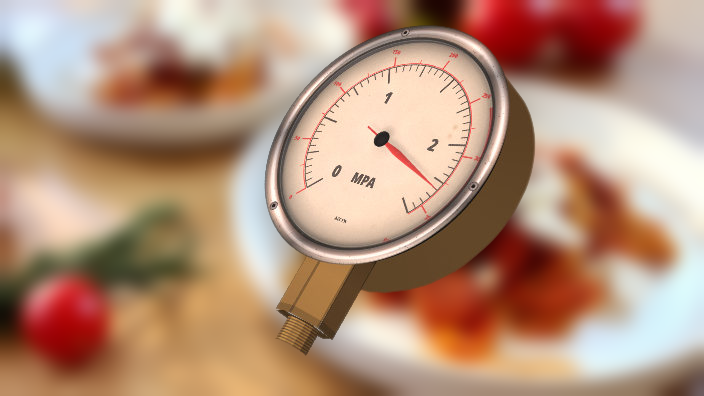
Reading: {"value": 2.3, "unit": "MPa"}
